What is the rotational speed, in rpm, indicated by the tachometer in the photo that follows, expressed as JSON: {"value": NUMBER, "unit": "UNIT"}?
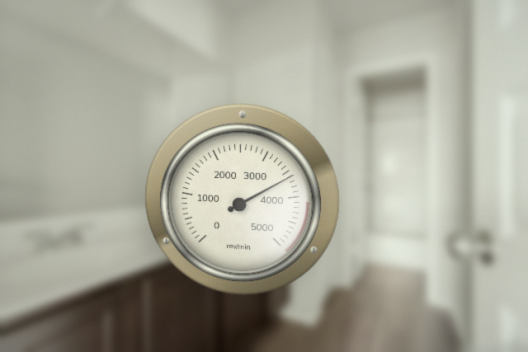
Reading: {"value": 3600, "unit": "rpm"}
